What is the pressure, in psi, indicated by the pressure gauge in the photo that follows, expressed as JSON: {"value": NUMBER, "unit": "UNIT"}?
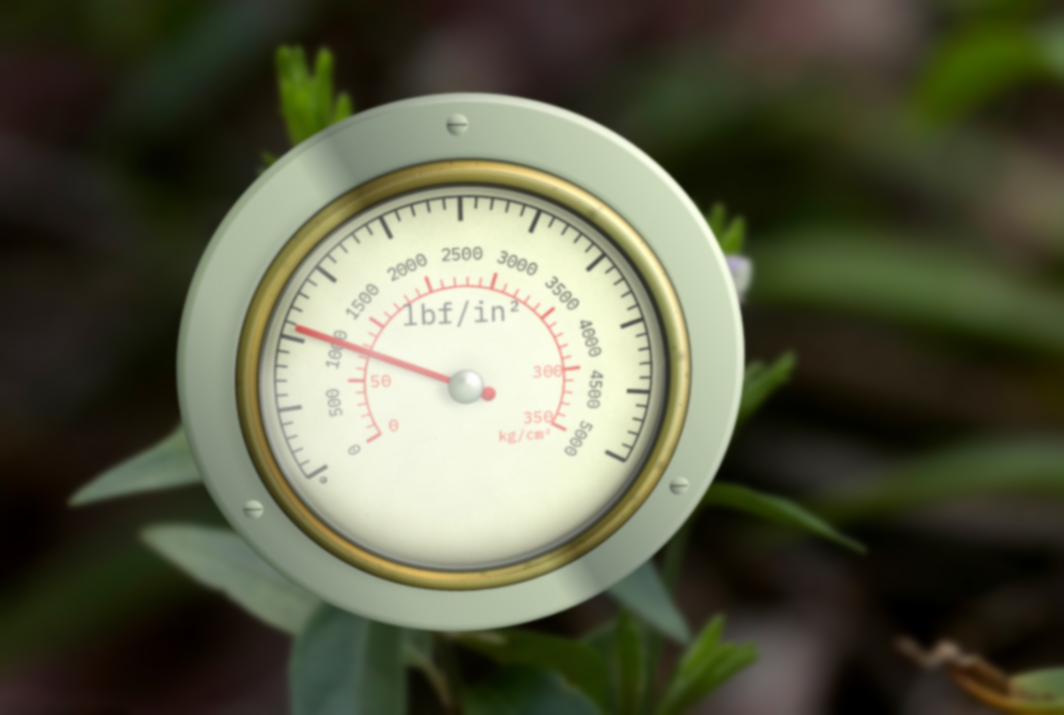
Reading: {"value": 1100, "unit": "psi"}
